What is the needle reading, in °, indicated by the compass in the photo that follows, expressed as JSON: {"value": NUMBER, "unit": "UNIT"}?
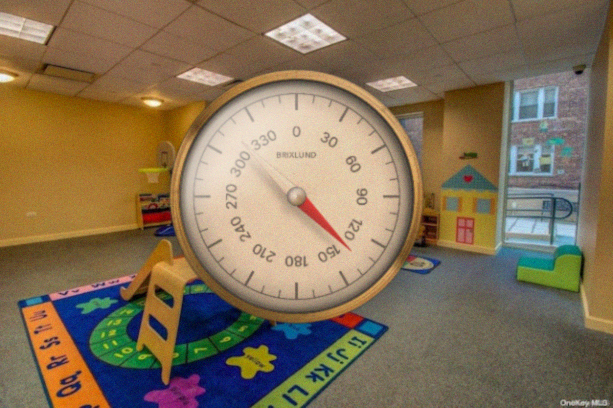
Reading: {"value": 135, "unit": "°"}
